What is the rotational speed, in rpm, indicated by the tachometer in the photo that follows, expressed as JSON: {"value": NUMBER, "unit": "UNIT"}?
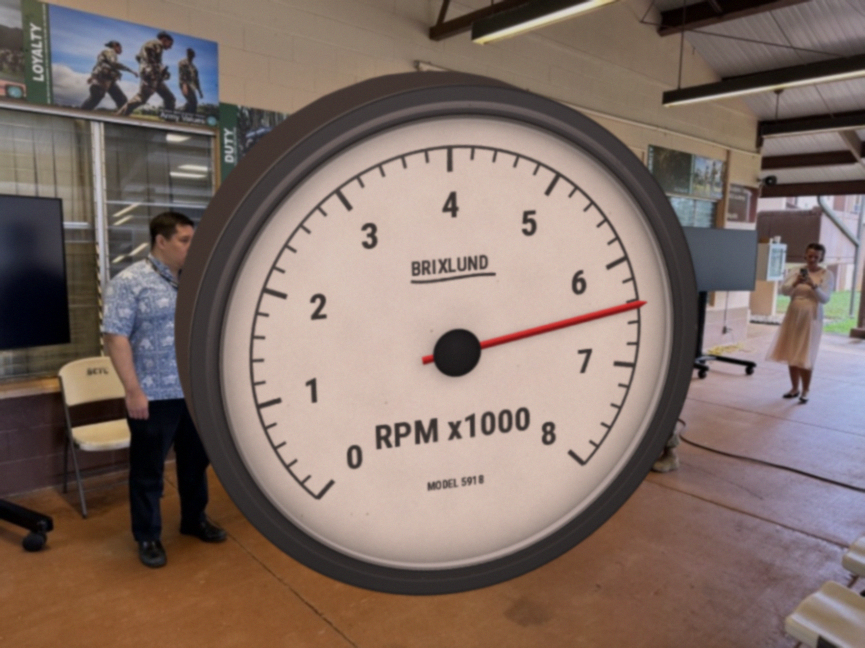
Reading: {"value": 6400, "unit": "rpm"}
